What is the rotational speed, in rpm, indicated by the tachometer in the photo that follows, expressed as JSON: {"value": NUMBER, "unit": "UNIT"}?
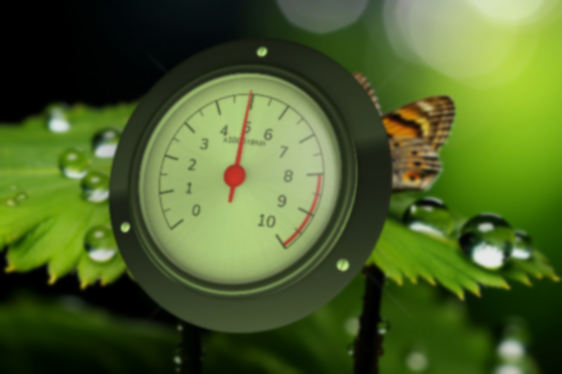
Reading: {"value": 5000, "unit": "rpm"}
